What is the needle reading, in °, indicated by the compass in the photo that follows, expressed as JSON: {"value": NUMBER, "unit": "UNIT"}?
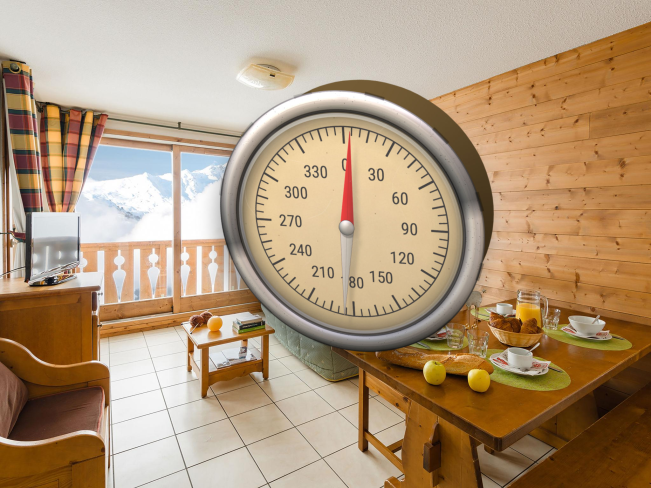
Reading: {"value": 5, "unit": "°"}
